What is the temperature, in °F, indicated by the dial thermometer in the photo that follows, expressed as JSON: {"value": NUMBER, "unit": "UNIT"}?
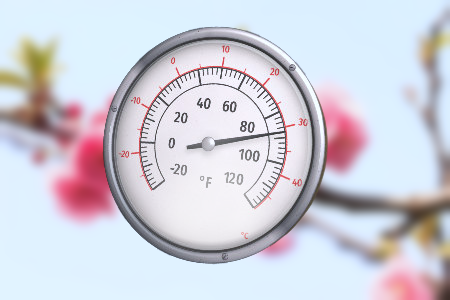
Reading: {"value": 88, "unit": "°F"}
